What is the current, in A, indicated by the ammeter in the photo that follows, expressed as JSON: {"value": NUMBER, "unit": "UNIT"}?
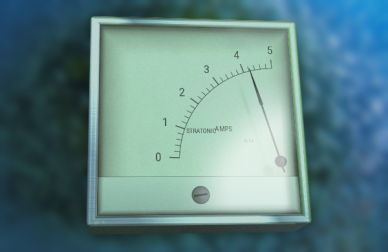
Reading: {"value": 4.2, "unit": "A"}
